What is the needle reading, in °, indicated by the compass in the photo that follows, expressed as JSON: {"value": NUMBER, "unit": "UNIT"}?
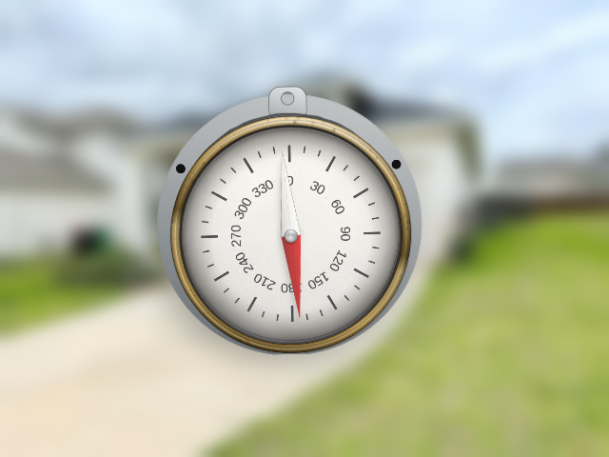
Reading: {"value": 175, "unit": "°"}
